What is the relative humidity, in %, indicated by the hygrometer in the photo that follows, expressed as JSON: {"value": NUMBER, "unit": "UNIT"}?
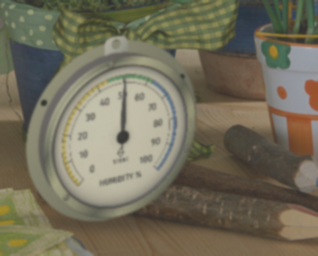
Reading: {"value": 50, "unit": "%"}
